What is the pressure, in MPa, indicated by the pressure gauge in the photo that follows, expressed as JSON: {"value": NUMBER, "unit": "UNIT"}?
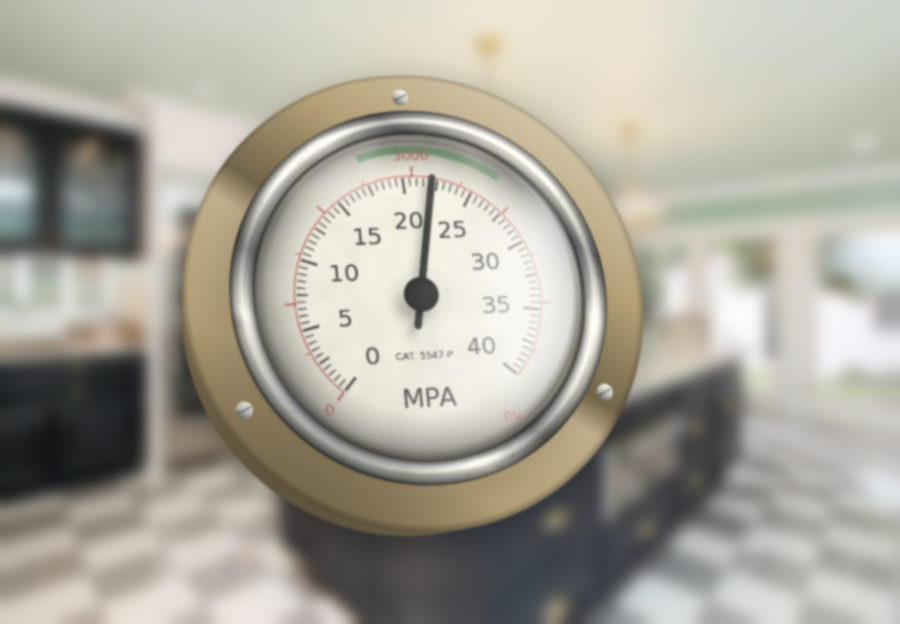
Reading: {"value": 22, "unit": "MPa"}
